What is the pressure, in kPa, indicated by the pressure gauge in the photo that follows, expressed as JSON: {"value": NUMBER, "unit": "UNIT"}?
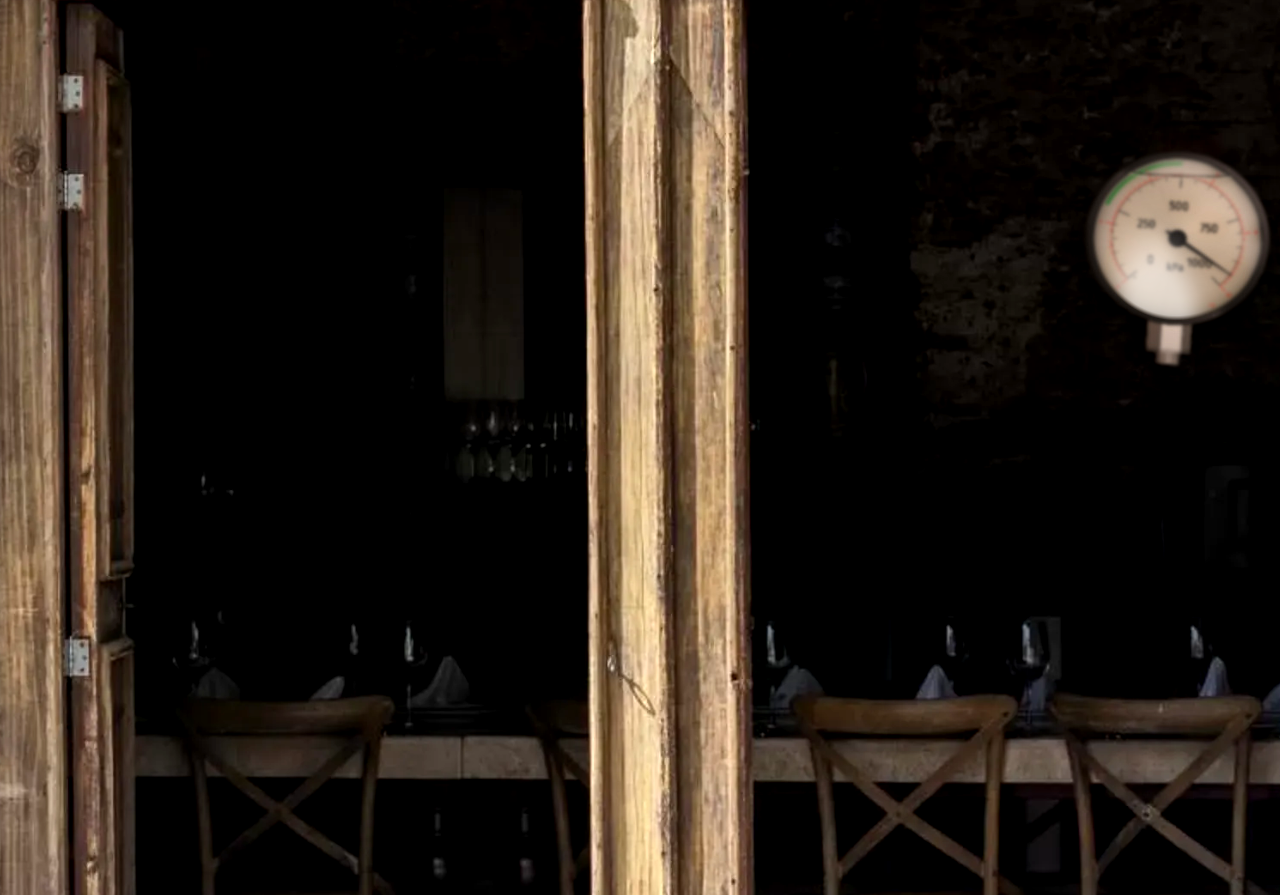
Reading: {"value": 950, "unit": "kPa"}
